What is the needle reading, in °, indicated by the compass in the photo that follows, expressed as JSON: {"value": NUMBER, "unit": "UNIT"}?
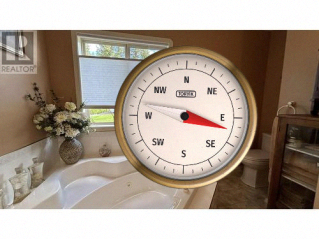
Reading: {"value": 105, "unit": "°"}
